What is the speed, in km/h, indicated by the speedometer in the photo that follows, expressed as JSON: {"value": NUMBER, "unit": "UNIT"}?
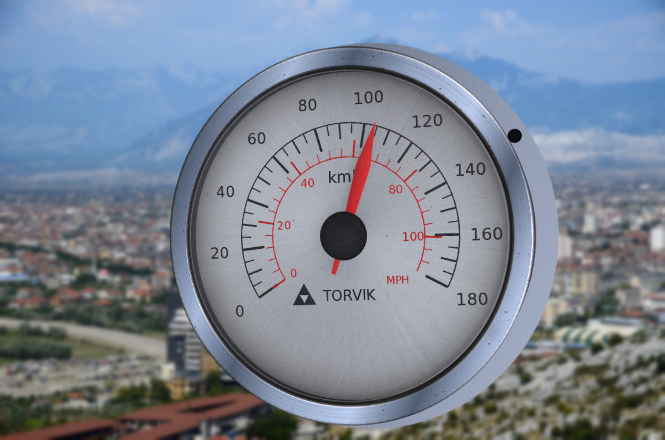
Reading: {"value": 105, "unit": "km/h"}
